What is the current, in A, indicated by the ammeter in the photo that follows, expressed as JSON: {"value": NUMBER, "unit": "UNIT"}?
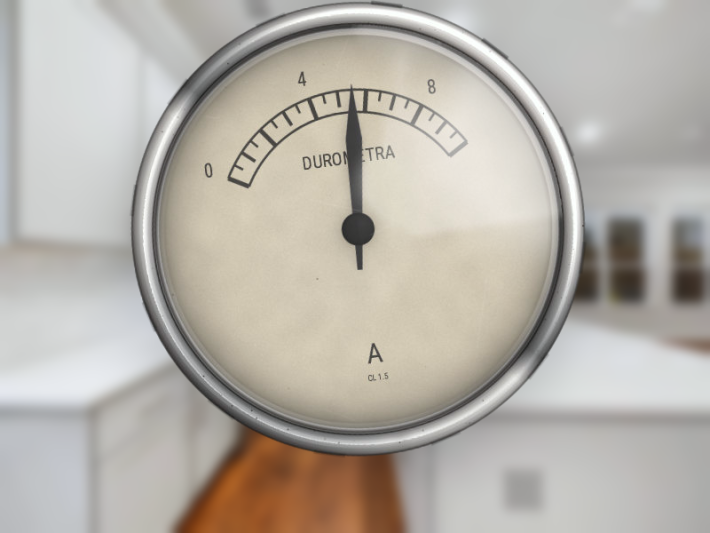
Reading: {"value": 5.5, "unit": "A"}
